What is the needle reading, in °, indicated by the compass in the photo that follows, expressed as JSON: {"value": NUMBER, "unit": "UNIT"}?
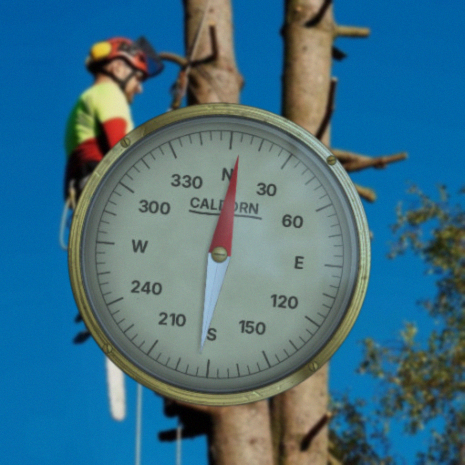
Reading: {"value": 5, "unit": "°"}
